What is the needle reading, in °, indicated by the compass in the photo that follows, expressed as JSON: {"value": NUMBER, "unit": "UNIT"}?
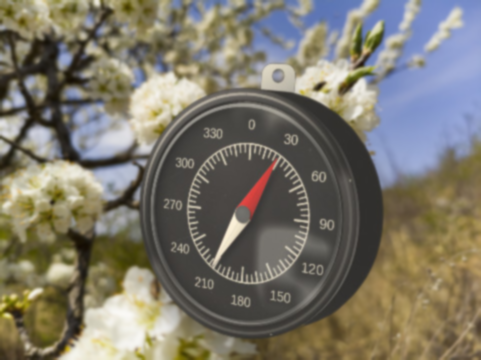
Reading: {"value": 30, "unit": "°"}
